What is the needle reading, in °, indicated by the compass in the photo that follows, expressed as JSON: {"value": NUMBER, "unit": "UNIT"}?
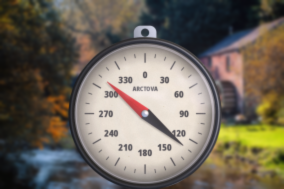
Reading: {"value": 310, "unit": "°"}
